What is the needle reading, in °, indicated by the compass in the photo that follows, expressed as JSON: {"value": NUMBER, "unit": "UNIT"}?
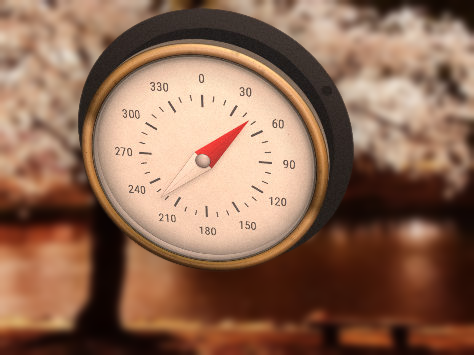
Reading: {"value": 45, "unit": "°"}
